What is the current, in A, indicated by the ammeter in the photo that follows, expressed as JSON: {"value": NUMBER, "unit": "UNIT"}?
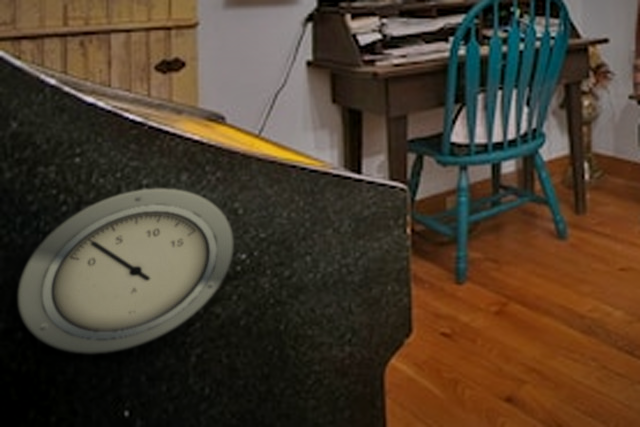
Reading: {"value": 2.5, "unit": "A"}
